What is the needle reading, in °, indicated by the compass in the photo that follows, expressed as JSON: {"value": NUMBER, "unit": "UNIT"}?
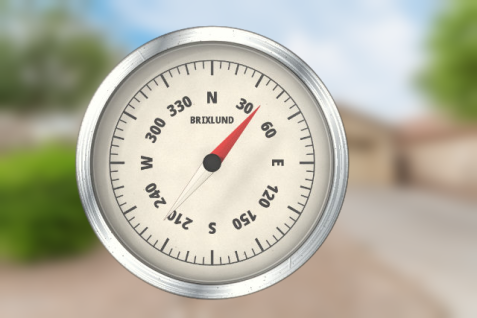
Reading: {"value": 40, "unit": "°"}
